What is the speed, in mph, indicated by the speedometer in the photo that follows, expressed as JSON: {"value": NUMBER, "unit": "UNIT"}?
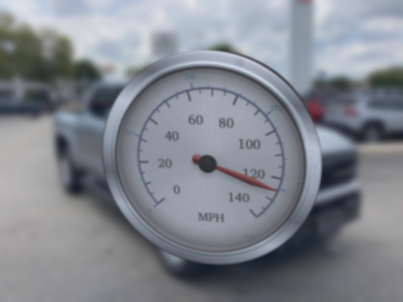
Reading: {"value": 125, "unit": "mph"}
